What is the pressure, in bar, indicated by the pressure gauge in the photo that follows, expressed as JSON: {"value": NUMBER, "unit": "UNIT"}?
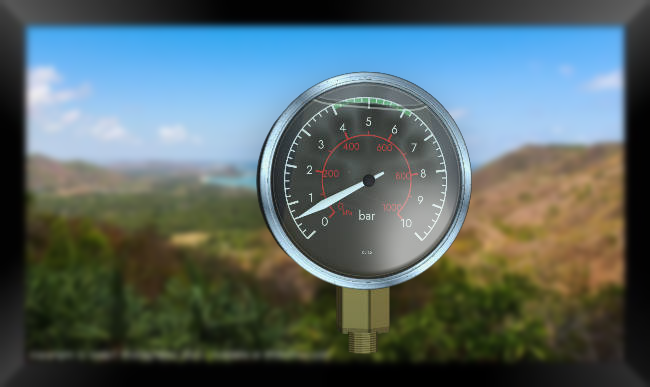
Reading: {"value": 0.6, "unit": "bar"}
